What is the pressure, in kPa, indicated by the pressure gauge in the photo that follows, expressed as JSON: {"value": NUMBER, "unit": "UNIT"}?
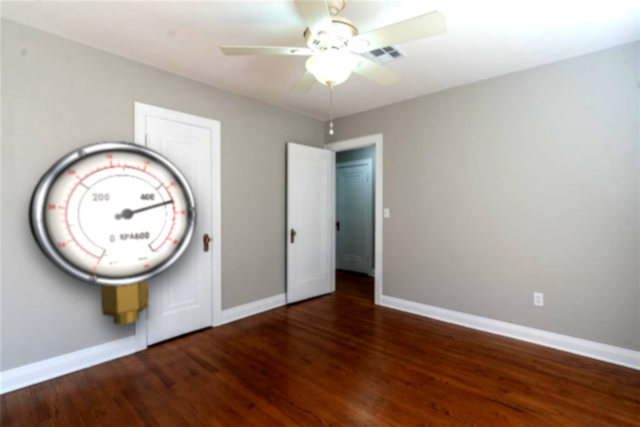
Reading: {"value": 450, "unit": "kPa"}
